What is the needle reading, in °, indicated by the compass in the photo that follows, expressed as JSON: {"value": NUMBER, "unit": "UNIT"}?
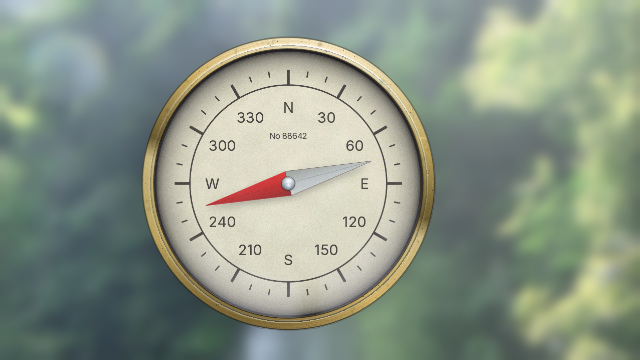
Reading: {"value": 255, "unit": "°"}
